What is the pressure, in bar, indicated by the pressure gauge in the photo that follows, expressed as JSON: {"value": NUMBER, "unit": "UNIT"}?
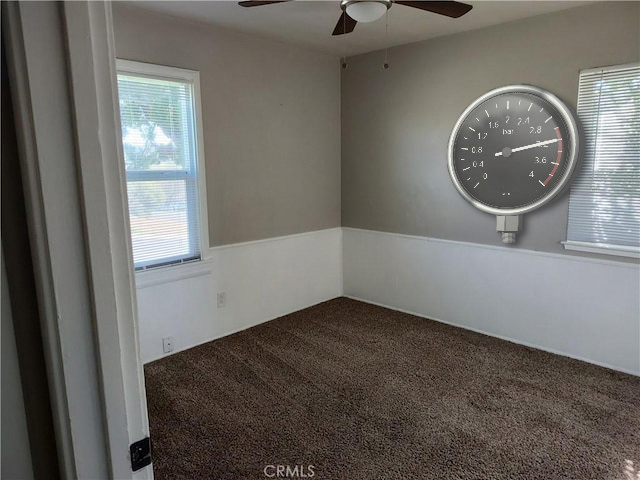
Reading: {"value": 3.2, "unit": "bar"}
